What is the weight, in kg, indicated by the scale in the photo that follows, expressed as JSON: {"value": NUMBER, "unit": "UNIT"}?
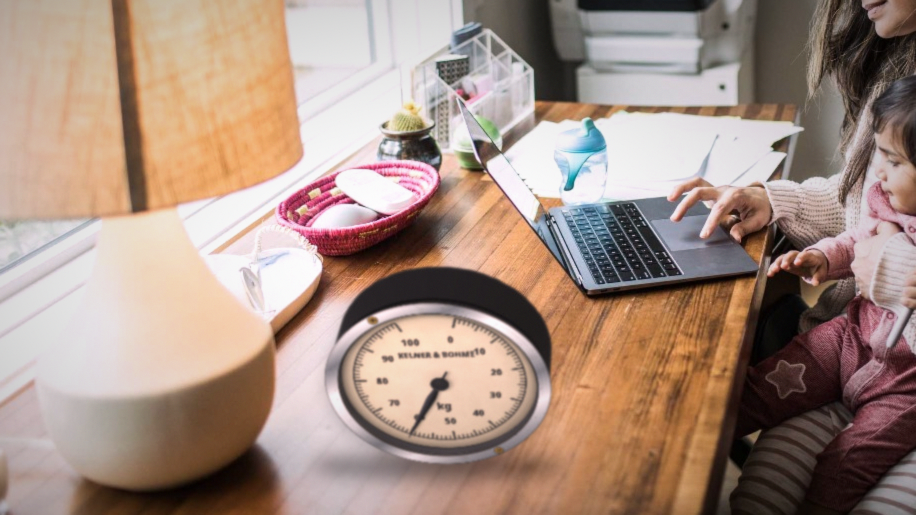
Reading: {"value": 60, "unit": "kg"}
